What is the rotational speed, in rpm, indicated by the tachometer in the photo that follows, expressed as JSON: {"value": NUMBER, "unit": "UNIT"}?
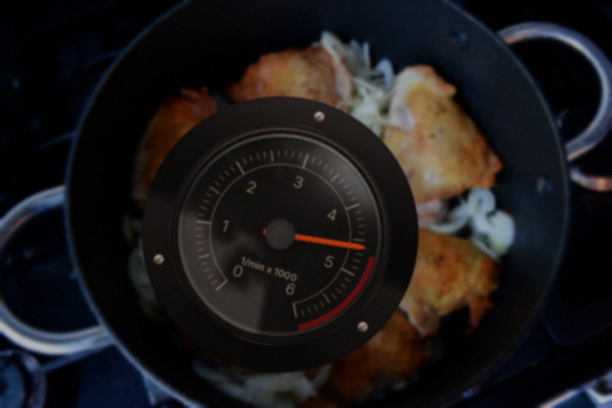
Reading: {"value": 4600, "unit": "rpm"}
